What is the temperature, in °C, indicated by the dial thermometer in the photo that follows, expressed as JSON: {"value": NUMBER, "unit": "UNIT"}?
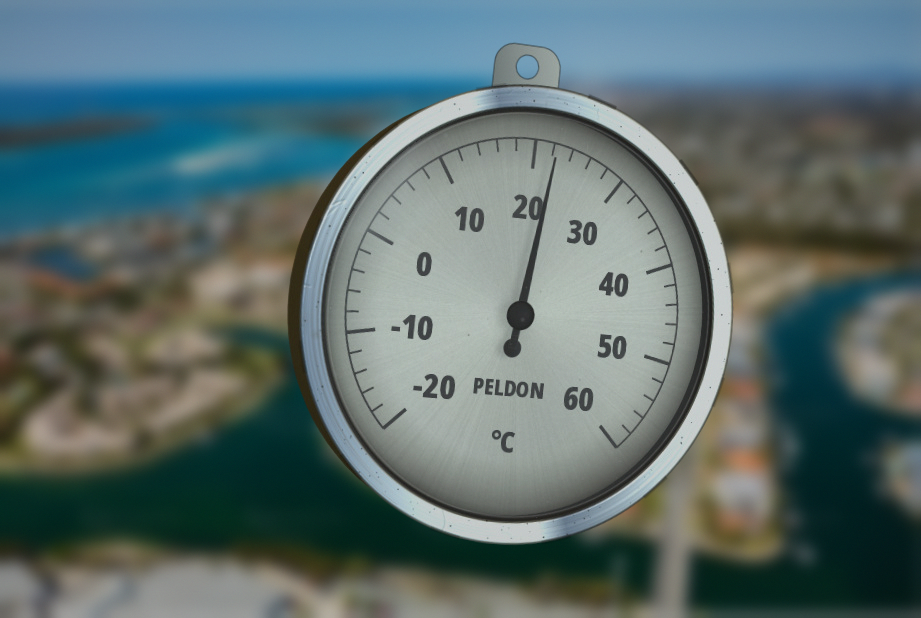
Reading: {"value": 22, "unit": "°C"}
